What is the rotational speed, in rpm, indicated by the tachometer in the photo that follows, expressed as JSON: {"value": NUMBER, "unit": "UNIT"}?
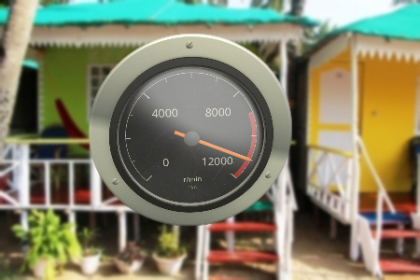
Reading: {"value": 11000, "unit": "rpm"}
